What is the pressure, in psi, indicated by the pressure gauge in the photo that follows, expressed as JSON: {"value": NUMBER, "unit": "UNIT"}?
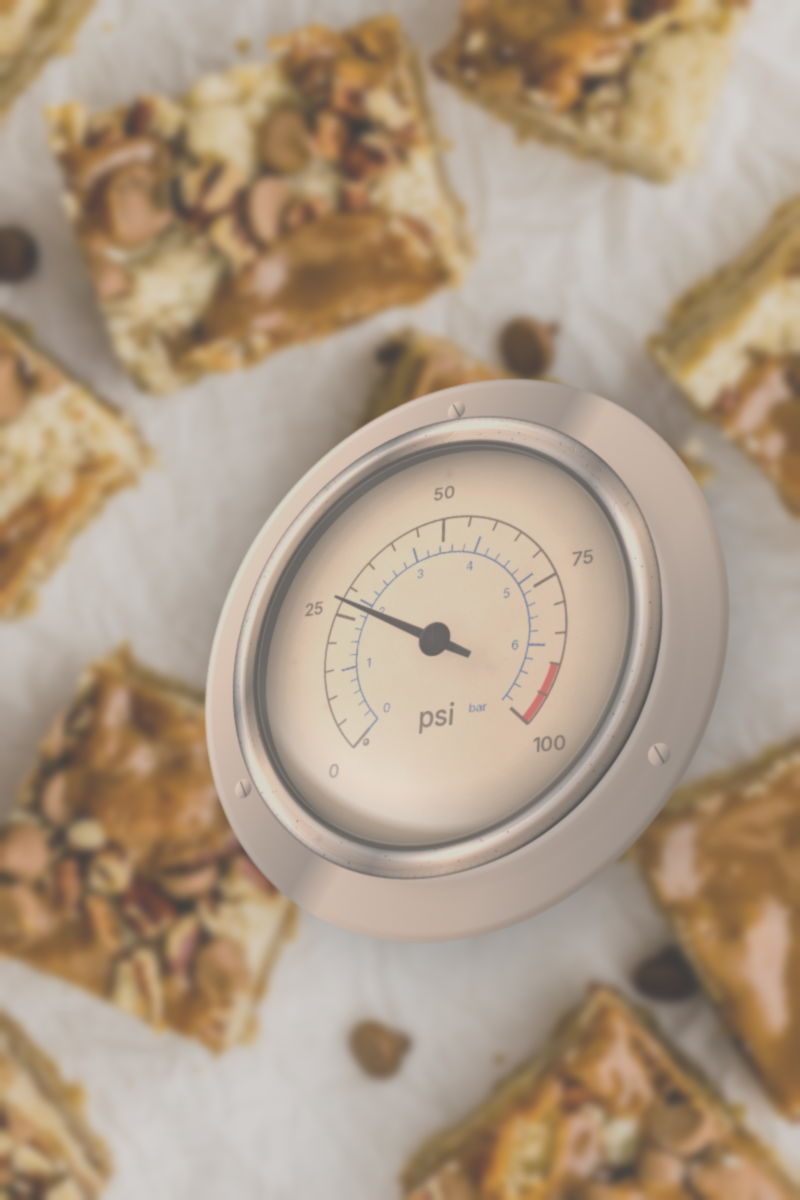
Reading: {"value": 27.5, "unit": "psi"}
